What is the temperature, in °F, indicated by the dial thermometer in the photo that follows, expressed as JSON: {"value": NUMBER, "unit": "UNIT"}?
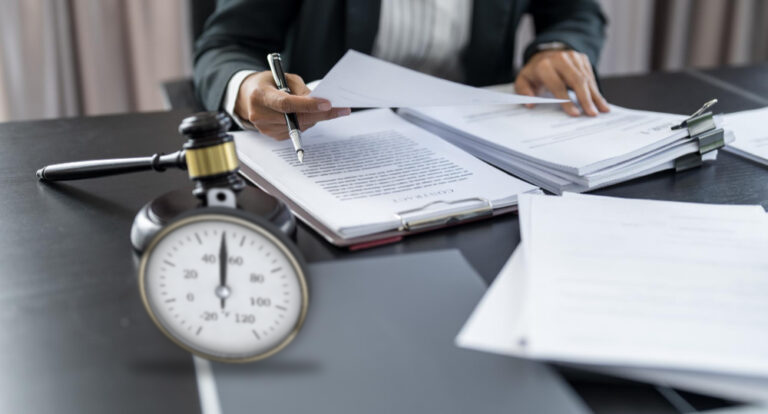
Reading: {"value": 52, "unit": "°F"}
